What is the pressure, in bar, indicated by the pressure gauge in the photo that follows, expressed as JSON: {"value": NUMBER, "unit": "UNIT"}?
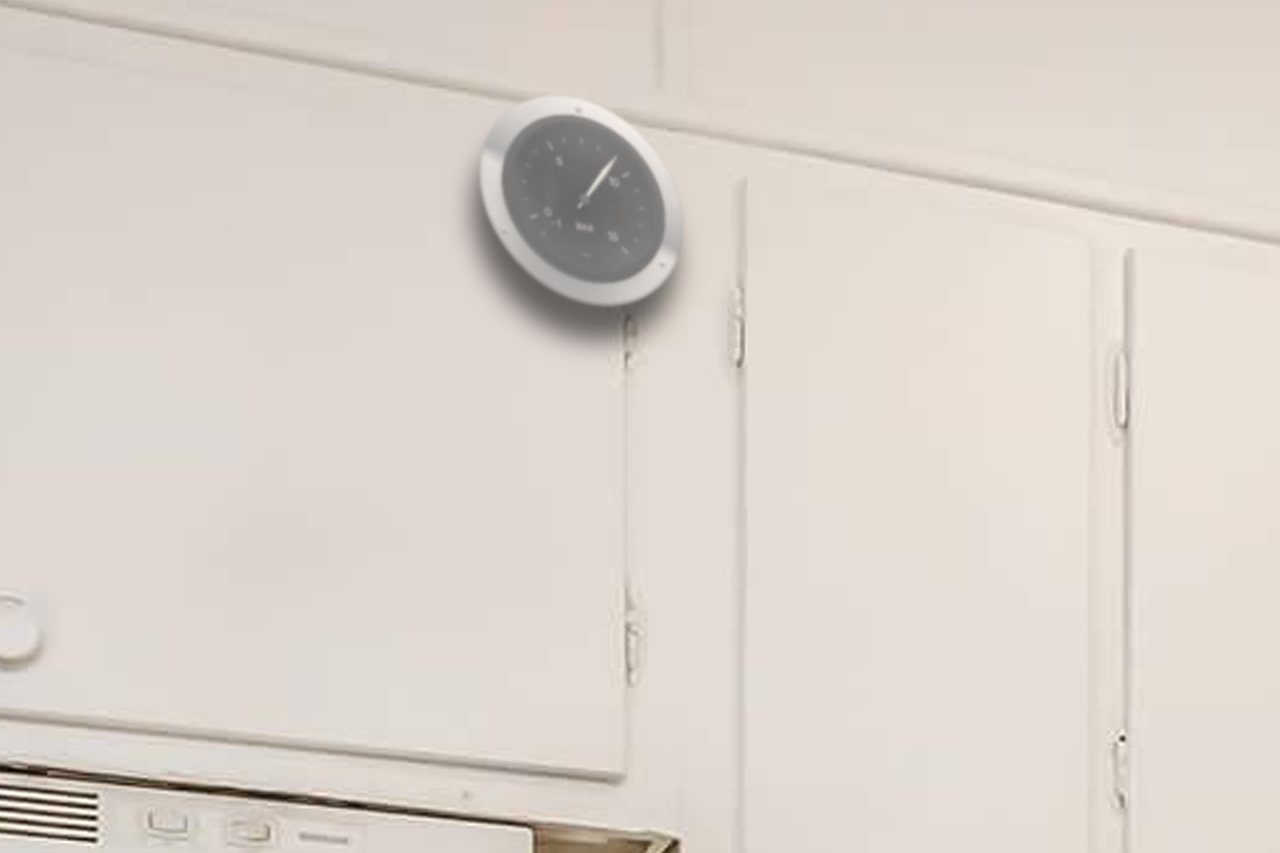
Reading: {"value": 9, "unit": "bar"}
